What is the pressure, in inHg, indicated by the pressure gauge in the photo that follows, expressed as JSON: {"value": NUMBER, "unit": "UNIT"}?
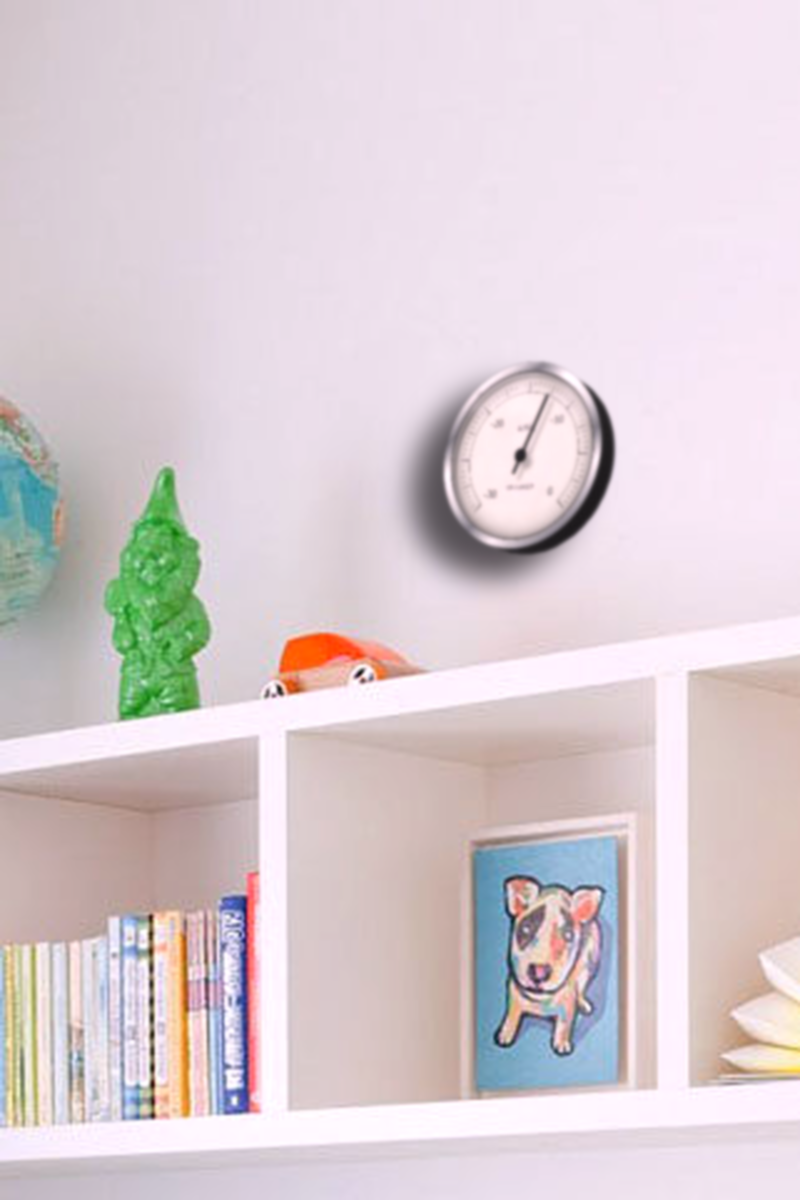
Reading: {"value": -12.5, "unit": "inHg"}
